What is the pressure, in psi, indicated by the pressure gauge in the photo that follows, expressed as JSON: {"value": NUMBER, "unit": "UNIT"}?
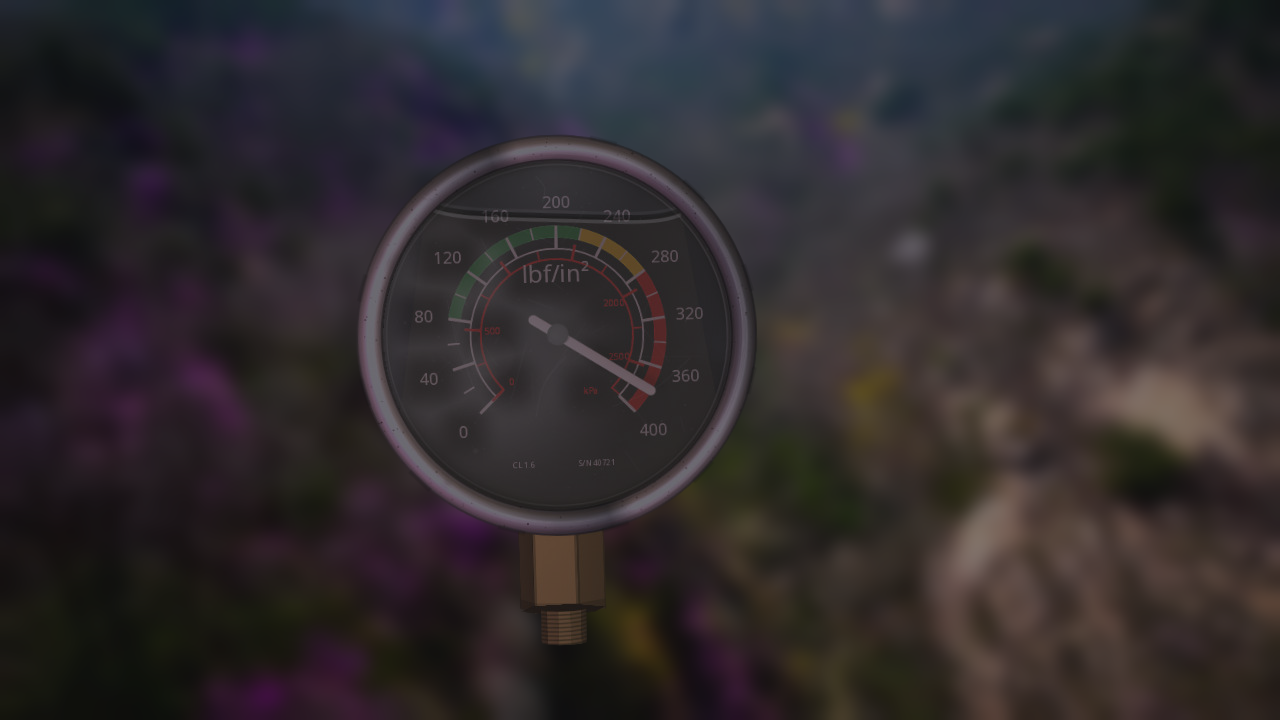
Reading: {"value": 380, "unit": "psi"}
